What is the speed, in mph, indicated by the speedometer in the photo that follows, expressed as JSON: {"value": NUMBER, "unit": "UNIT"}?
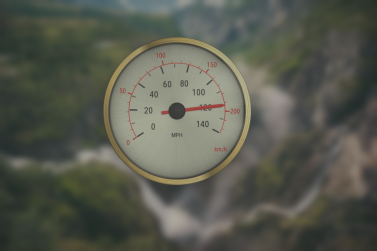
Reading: {"value": 120, "unit": "mph"}
